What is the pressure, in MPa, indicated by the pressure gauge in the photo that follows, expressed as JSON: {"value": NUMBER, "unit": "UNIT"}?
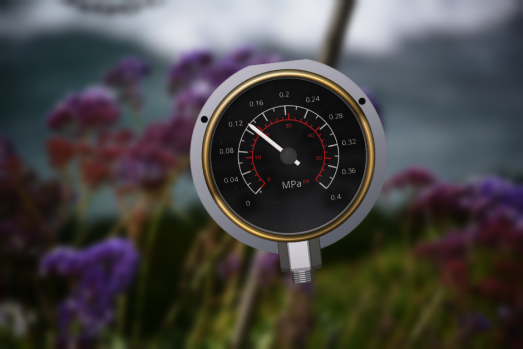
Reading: {"value": 0.13, "unit": "MPa"}
